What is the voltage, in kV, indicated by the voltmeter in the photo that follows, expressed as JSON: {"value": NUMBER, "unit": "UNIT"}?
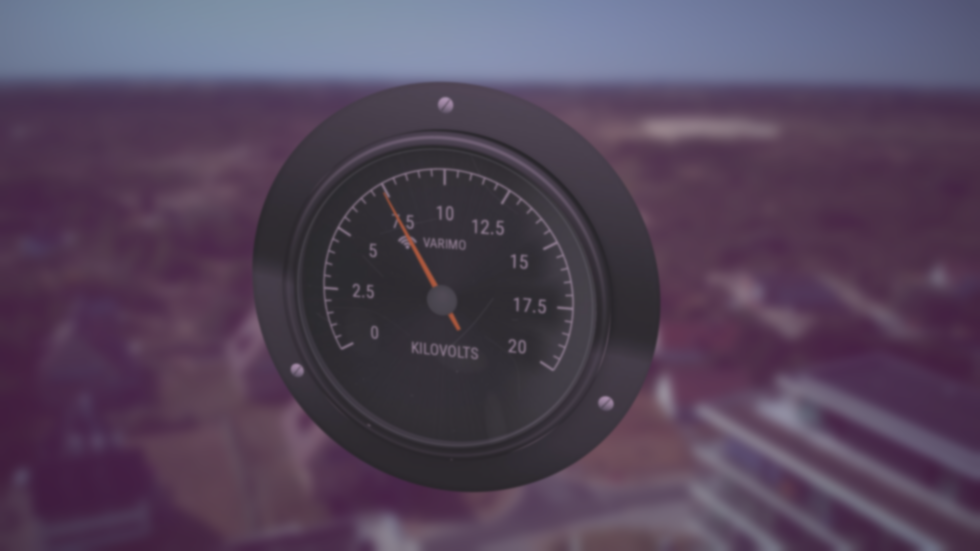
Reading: {"value": 7.5, "unit": "kV"}
